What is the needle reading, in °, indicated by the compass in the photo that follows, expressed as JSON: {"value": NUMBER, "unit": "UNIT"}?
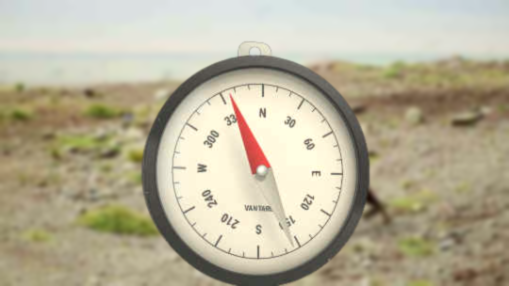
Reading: {"value": 335, "unit": "°"}
